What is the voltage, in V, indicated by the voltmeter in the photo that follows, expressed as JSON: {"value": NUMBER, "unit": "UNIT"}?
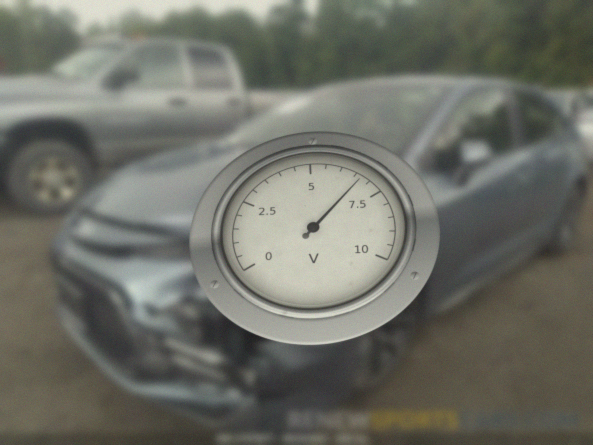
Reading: {"value": 6.75, "unit": "V"}
